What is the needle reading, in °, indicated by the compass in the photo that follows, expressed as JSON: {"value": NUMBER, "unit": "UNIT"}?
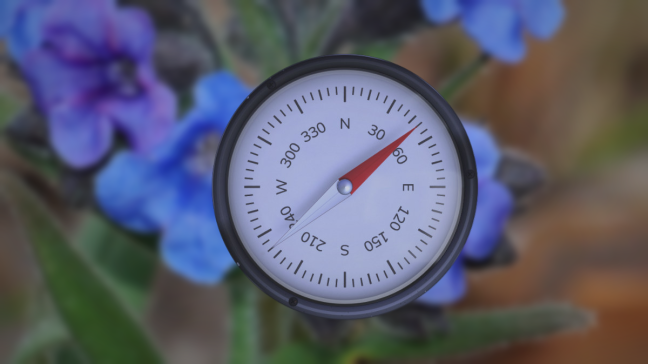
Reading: {"value": 50, "unit": "°"}
